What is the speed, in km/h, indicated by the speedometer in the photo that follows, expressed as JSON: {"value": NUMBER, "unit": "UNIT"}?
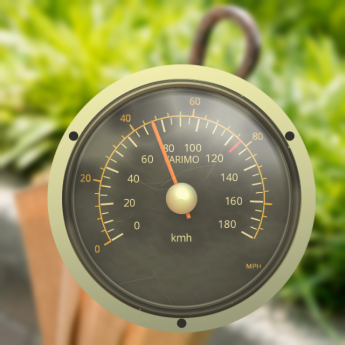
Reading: {"value": 75, "unit": "km/h"}
